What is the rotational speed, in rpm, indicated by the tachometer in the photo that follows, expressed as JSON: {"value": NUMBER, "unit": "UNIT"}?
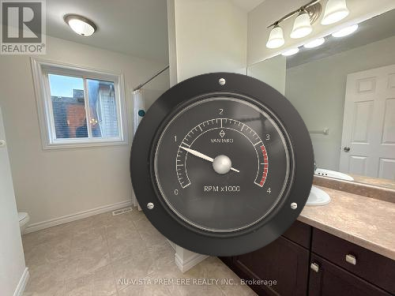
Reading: {"value": 900, "unit": "rpm"}
